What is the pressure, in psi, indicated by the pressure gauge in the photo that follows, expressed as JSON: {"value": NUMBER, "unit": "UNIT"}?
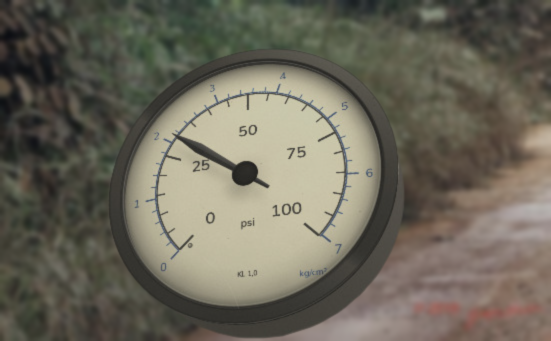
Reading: {"value": 30, "unit": "psi"}
